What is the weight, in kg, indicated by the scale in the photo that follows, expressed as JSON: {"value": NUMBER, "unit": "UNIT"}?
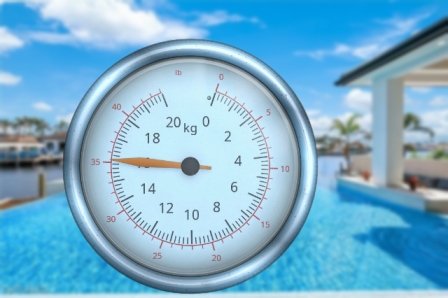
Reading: {"value": 16, "unit": "kg"}
